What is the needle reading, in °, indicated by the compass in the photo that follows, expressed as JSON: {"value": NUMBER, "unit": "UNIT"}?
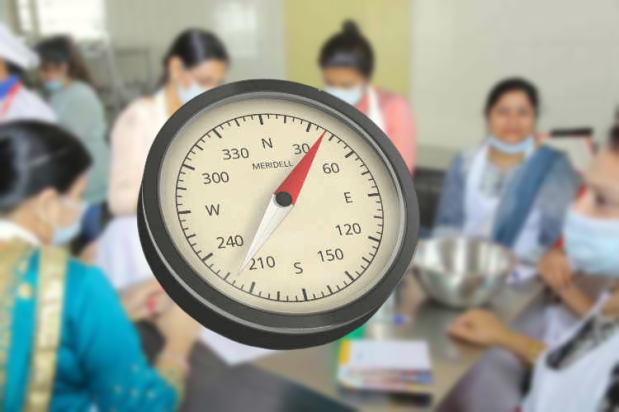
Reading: {"value": 40, "unit": "°"}
